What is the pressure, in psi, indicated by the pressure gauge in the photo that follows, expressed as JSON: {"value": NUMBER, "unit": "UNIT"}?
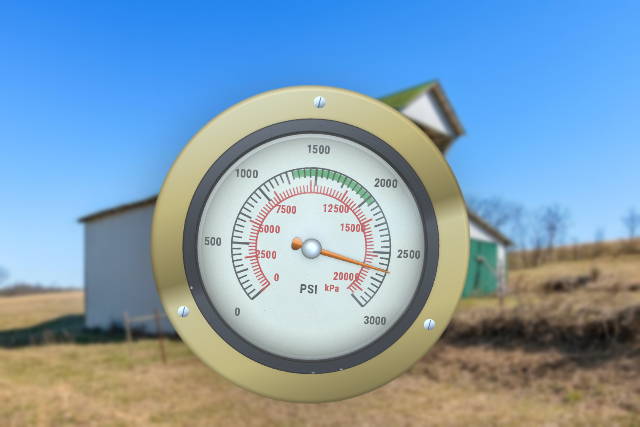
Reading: {"value": 2650, "unit": "psi"}
